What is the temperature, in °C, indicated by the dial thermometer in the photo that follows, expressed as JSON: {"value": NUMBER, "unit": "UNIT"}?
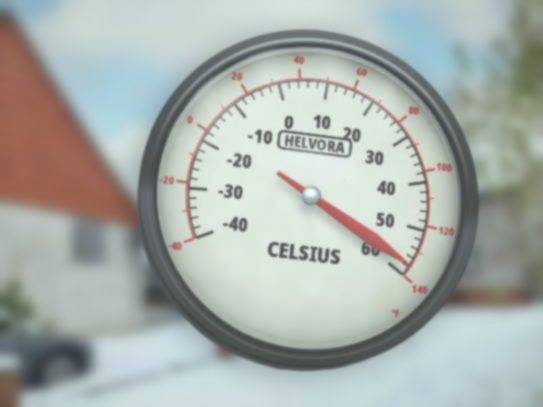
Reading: {"value": 58, "unit": "°C"}
